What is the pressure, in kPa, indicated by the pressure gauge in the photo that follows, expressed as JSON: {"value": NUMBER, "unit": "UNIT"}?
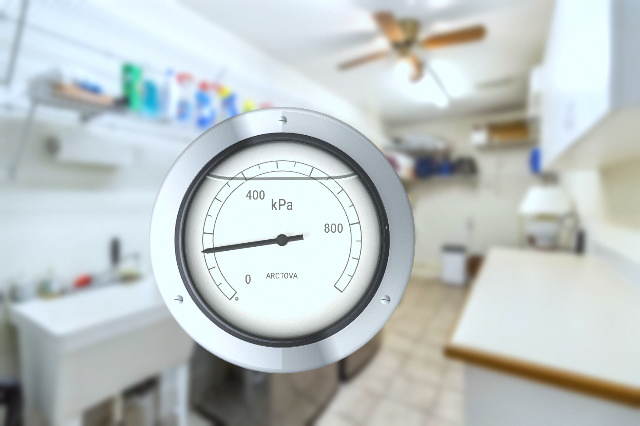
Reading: {"value": 150, "unit": "kPa"}
